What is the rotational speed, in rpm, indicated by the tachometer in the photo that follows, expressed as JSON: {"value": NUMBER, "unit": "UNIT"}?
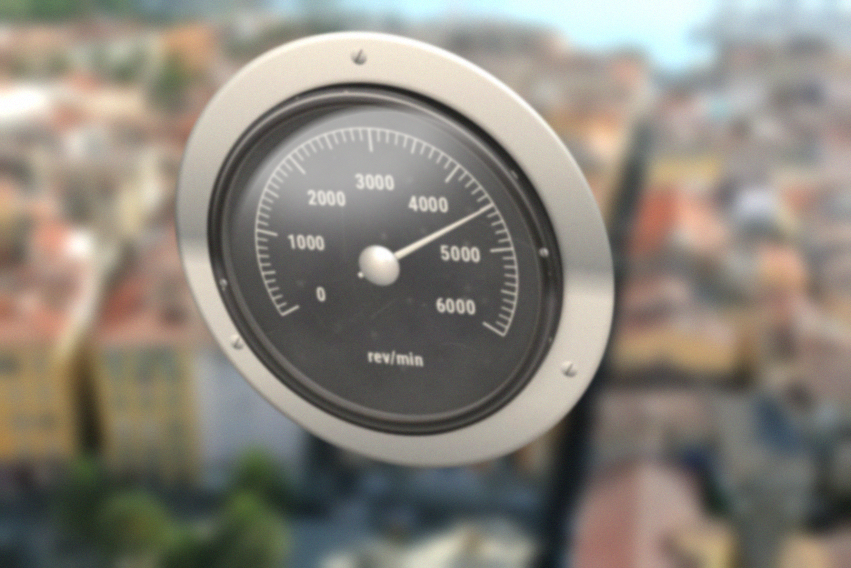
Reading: {"value": 4500, "unit": "rpm"}
